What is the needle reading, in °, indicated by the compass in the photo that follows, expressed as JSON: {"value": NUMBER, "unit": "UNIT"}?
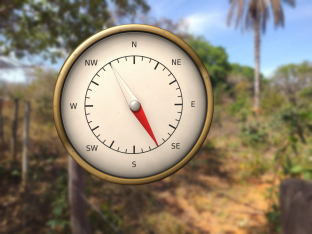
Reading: {"value": 150, "unit": "°"}
